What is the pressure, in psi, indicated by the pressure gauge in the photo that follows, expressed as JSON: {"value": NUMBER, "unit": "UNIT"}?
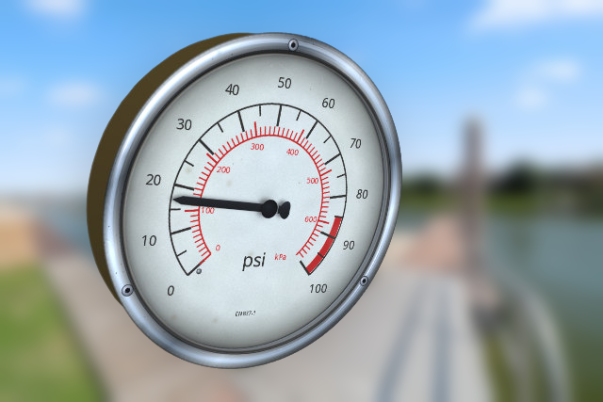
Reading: {"value": 17.5, "unit": "psi"}
